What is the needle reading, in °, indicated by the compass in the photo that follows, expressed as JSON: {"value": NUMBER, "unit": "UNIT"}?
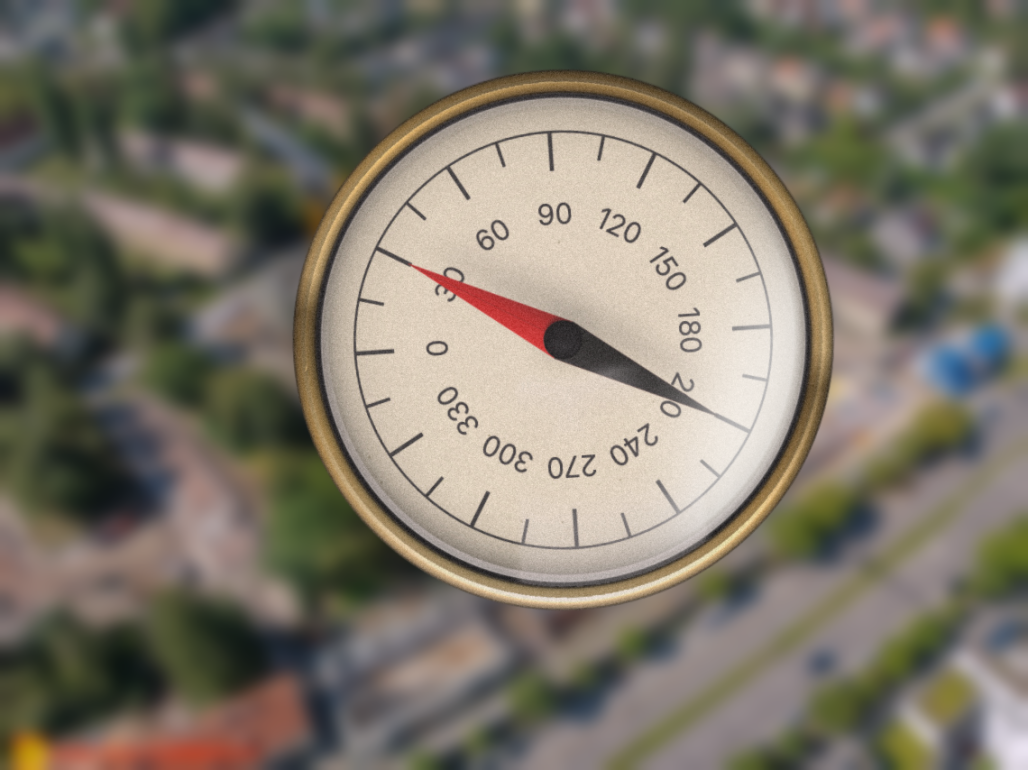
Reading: {"value": 30, "unit": "°"}
